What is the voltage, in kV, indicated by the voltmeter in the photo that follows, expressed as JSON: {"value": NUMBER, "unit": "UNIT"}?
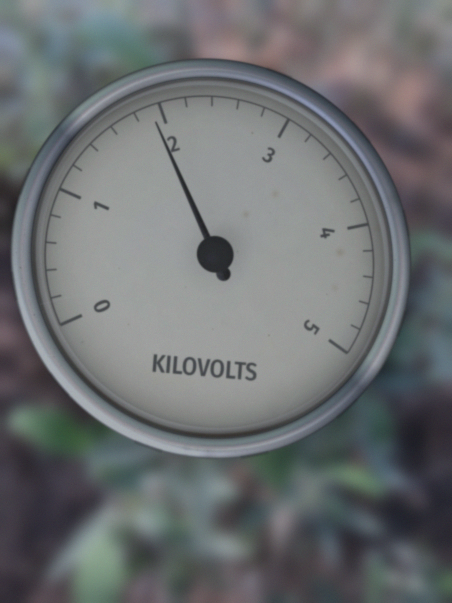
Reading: {"value": 1.9, "unit": "kV"}
